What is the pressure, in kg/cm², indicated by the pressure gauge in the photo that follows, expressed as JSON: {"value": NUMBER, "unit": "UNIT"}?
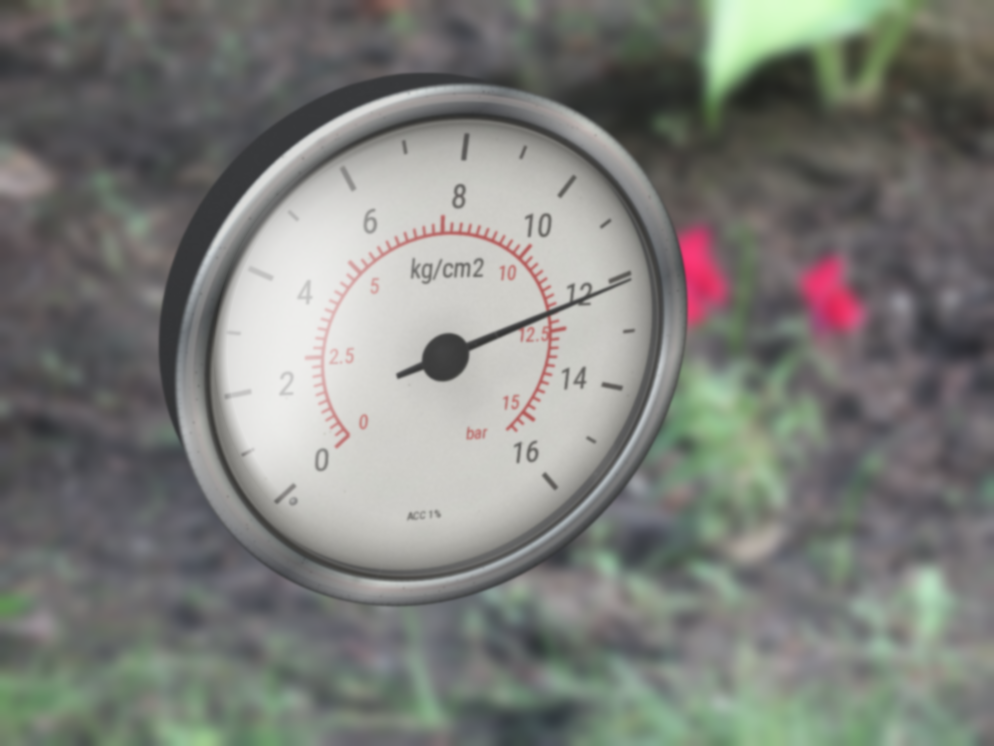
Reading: {"value": 12, "unit": "kg/cm²"}
